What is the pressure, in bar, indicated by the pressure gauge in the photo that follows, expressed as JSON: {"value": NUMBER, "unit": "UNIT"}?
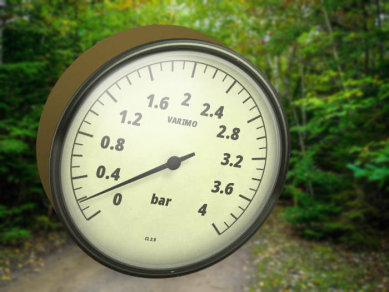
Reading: {"value": 0.2, "unit": "bar"}
